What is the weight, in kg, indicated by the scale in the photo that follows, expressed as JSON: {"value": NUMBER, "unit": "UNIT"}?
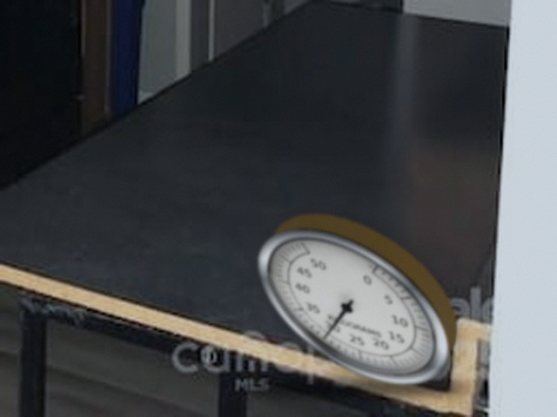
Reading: {"value": 30, "unit": "kg"}
